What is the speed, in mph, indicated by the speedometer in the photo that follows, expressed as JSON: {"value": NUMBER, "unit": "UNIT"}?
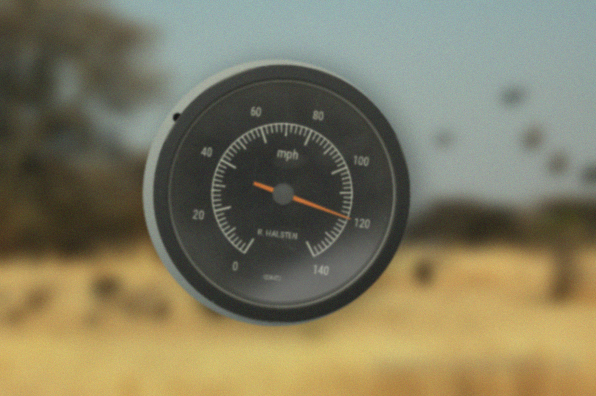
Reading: {"value": 120, "unit": "mph"}
